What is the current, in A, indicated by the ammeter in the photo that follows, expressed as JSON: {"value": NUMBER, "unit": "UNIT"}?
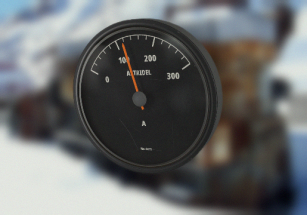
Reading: {"value": 120, "unit": "A"}
